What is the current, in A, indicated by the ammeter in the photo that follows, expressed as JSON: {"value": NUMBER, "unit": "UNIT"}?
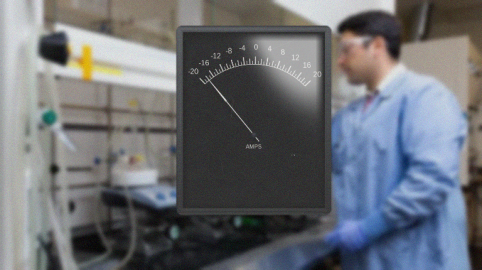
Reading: {"value": -18, "unit": "A"}
